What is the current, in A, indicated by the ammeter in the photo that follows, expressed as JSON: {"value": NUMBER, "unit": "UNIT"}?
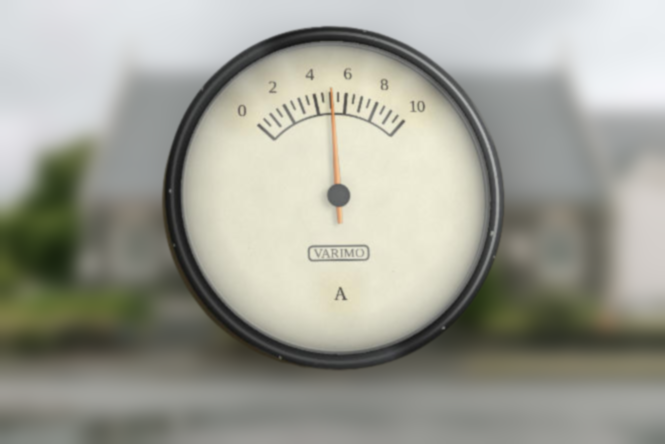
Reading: {"value": 5, "unit": "A"}
